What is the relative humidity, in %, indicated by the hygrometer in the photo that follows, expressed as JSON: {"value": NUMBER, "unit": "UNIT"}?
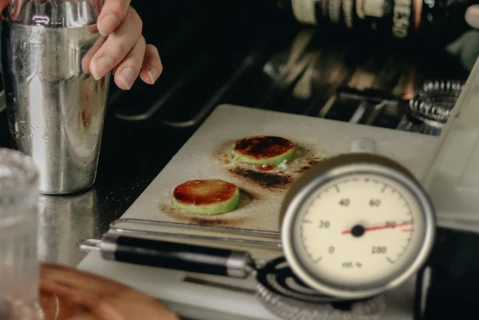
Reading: {"value": 80, "unit": "%"}
